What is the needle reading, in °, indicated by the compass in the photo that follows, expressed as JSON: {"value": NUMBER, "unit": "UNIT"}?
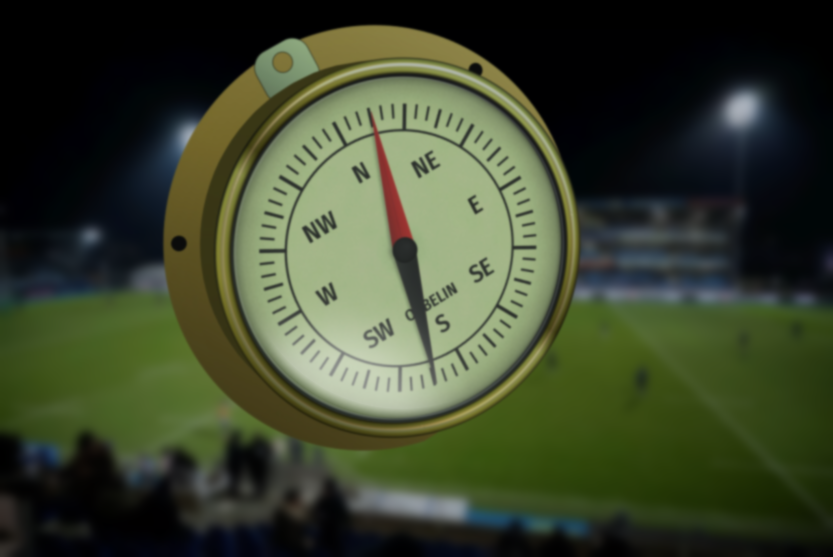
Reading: {"value": 15, "unit": "°"}
